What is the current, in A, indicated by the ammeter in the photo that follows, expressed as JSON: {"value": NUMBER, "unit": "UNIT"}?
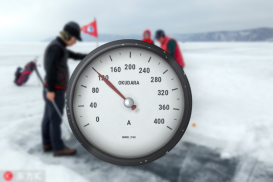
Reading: {"value": 120, "unit": "A"}
